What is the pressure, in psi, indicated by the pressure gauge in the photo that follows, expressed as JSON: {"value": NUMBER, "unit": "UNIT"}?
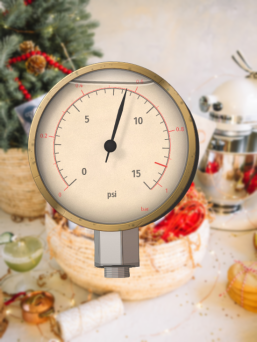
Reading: {"value": 8.25, "unit": "psi"}
